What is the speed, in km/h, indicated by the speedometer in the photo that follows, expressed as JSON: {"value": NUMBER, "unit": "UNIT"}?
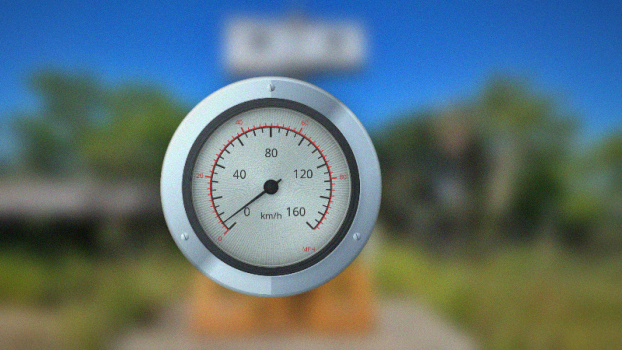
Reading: {"value": 5, "unit": "km/h"}
